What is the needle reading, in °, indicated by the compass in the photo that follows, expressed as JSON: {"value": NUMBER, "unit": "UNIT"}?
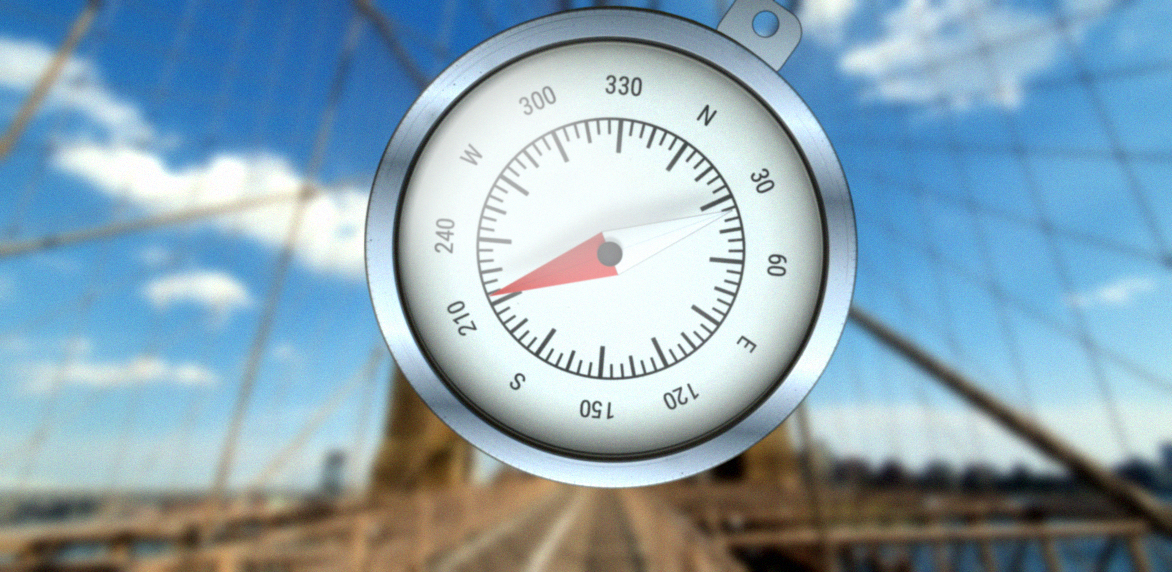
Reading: {"value": 215, "unit": "°"}
